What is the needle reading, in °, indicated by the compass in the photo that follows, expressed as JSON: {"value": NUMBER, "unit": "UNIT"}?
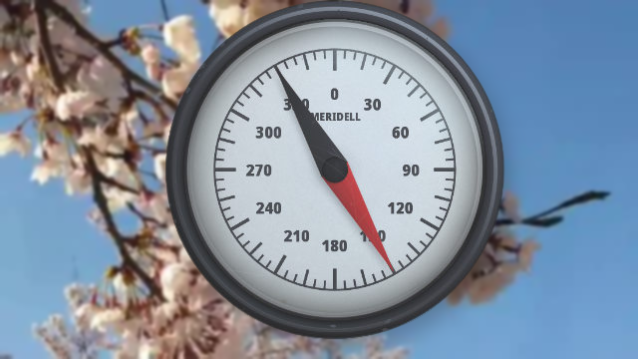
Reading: {"value": 150, "unit": "°"}
